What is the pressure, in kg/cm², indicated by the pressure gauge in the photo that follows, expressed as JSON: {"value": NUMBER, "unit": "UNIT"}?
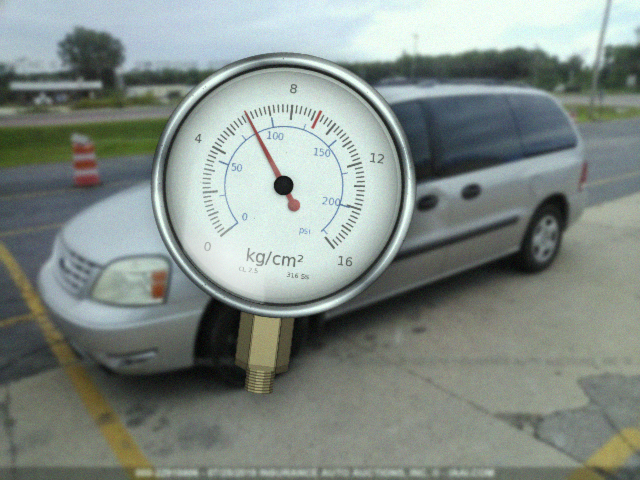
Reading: {"value": 6, "unit": "kg/cm²"}
